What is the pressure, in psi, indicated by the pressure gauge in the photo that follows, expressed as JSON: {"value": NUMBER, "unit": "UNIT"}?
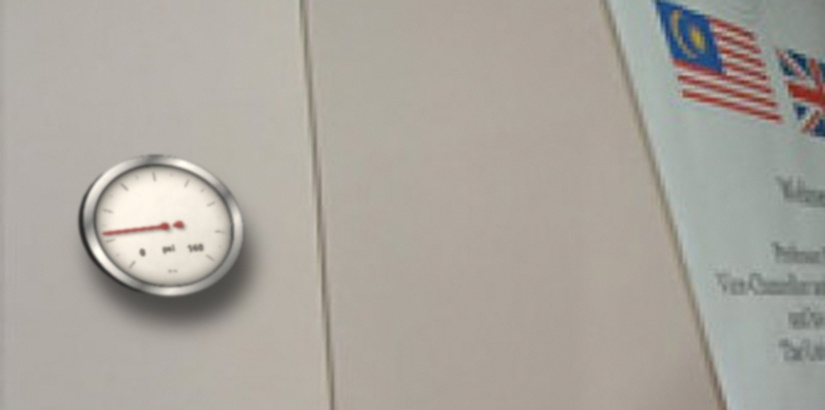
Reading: {"value": 25, "unit": "psi"}
